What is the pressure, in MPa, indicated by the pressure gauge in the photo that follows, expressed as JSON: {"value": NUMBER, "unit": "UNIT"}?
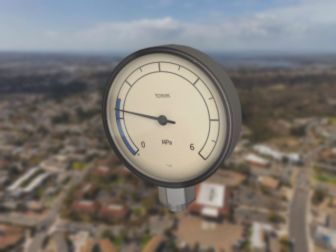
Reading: {"value": 1.25, "unit": "MPa"}
